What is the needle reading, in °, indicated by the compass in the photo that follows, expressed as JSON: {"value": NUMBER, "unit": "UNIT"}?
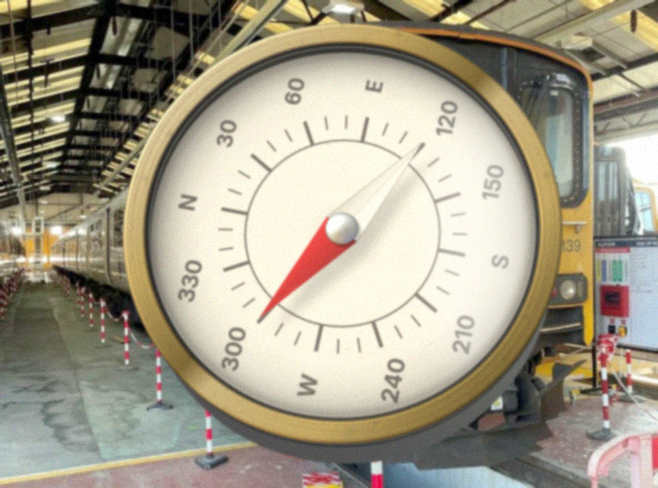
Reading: {"value": 300, "unit": "°"}
